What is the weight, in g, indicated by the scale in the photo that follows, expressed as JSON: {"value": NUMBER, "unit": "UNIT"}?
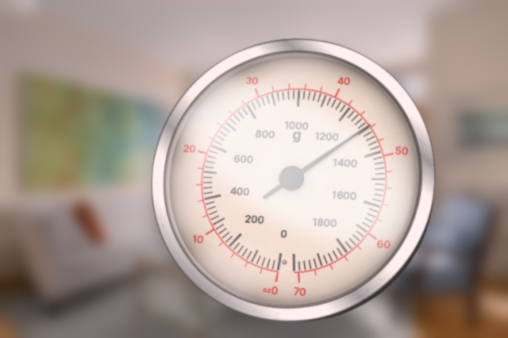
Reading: {"value": 1300, "unit": "g"}
